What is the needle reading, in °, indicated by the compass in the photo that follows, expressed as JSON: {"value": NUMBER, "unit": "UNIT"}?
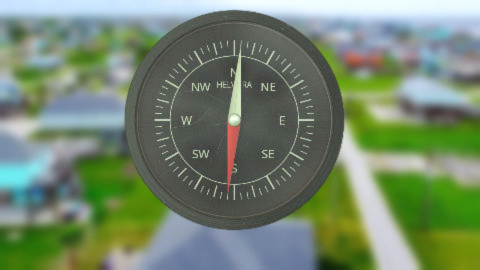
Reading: {"value": 185, "unit": "°"}
